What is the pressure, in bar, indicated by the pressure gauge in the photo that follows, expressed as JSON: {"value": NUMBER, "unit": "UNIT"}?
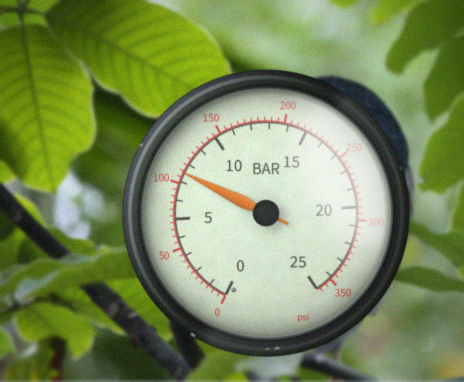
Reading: {"value": 7.5, "unit": "bar"}
